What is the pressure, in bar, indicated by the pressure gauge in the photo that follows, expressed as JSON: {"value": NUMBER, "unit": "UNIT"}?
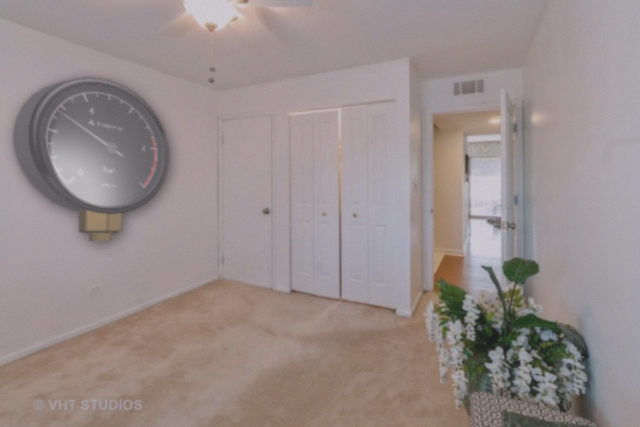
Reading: {"value": 2.75, "unit": "bar"}
